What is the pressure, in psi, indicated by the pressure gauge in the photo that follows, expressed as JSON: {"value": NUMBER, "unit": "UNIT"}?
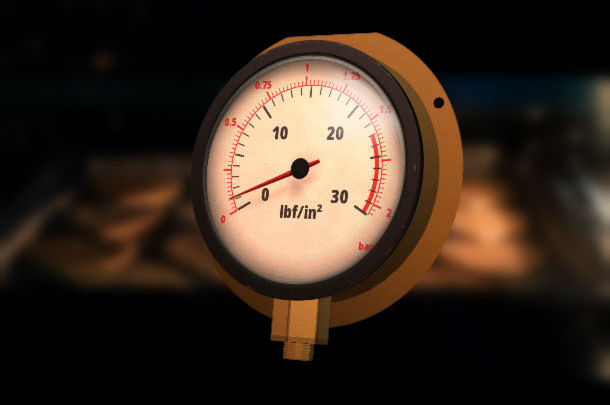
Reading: {"value": 1, "unit": "psi"}
